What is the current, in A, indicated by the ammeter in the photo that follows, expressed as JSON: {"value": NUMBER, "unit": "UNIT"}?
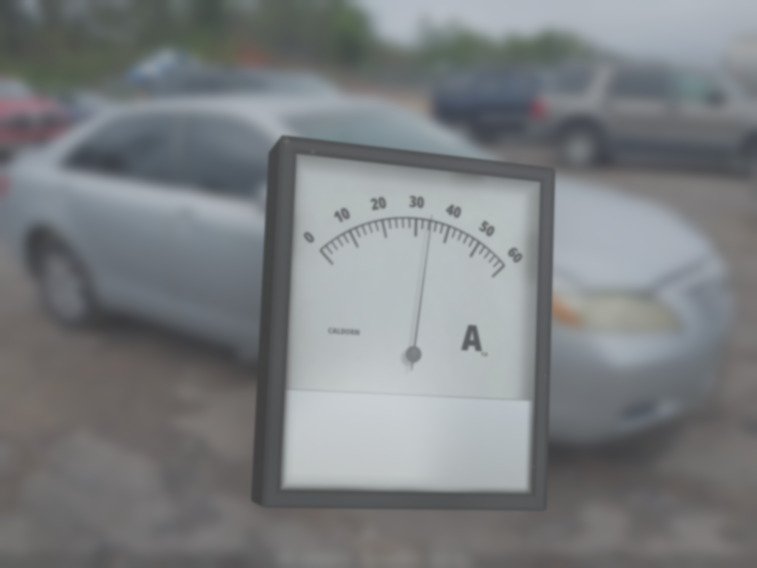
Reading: {"value": 34, "unit": "A"}
